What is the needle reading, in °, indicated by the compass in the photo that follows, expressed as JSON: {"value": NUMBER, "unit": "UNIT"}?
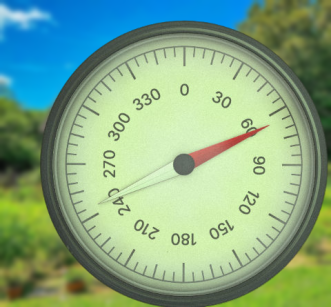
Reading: {"value": 65, "unit": "°"}
